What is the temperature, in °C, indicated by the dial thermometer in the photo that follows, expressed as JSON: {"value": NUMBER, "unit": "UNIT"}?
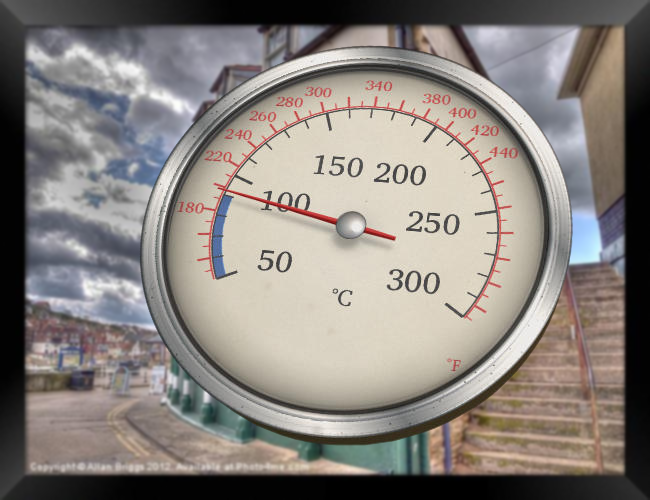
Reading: {"value": 90, "unit": "°C"}
